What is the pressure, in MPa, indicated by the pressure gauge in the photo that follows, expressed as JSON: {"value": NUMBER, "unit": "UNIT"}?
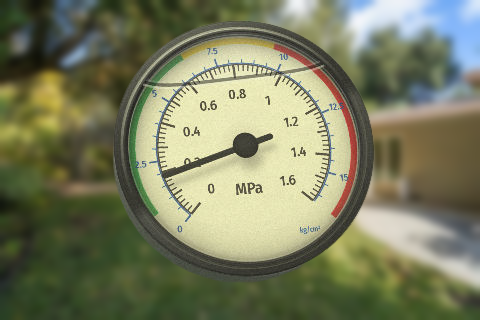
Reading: {"value": 0.18, "unit": "MPa"}
